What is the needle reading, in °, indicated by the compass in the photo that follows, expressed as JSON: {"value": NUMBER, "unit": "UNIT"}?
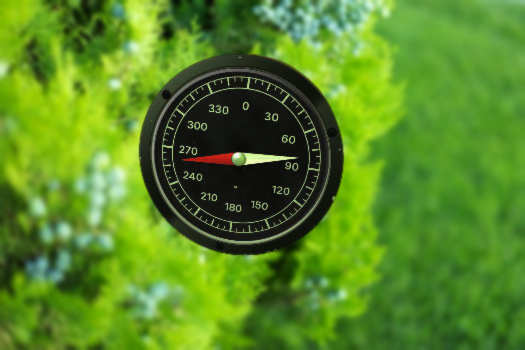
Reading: {"value": 260, "unit": "°"}
